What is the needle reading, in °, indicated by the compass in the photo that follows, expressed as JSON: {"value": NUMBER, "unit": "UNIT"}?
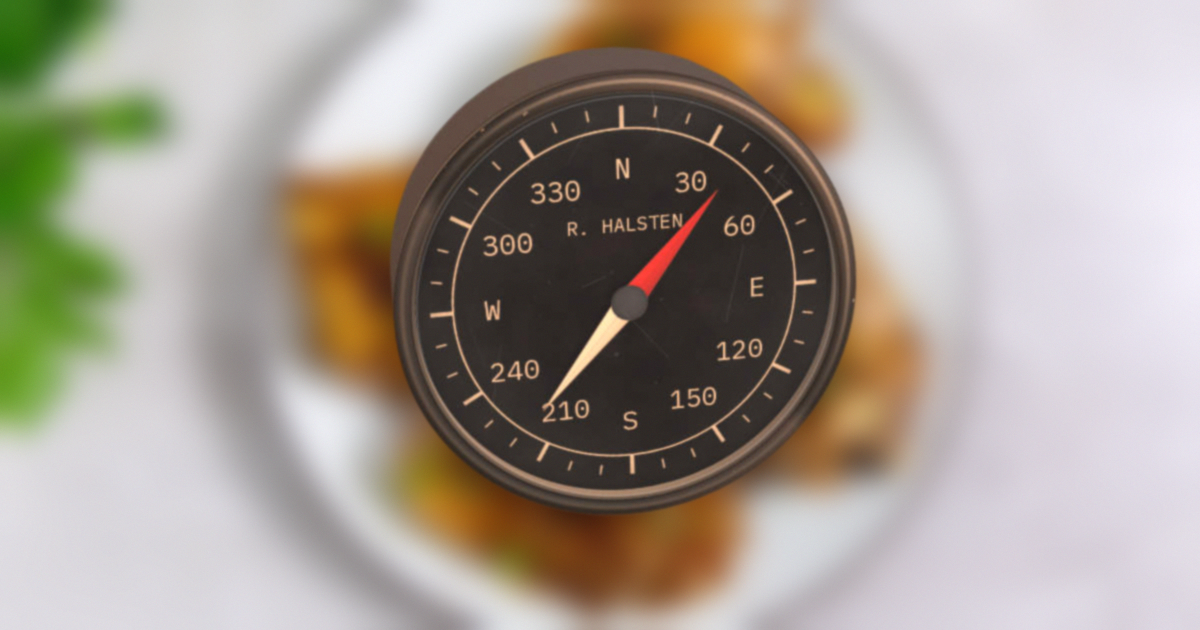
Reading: {"value": 40, "unit": "°"}
